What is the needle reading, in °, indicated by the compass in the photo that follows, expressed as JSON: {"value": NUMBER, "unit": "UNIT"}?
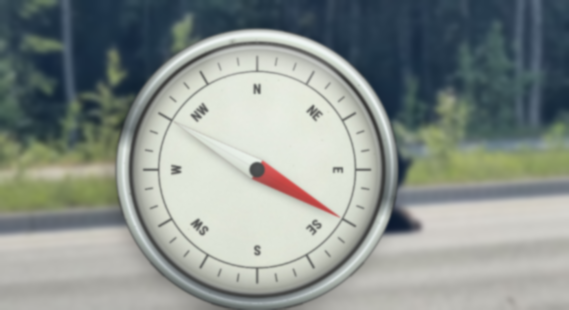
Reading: {"value": 120, "unit": "°"}
